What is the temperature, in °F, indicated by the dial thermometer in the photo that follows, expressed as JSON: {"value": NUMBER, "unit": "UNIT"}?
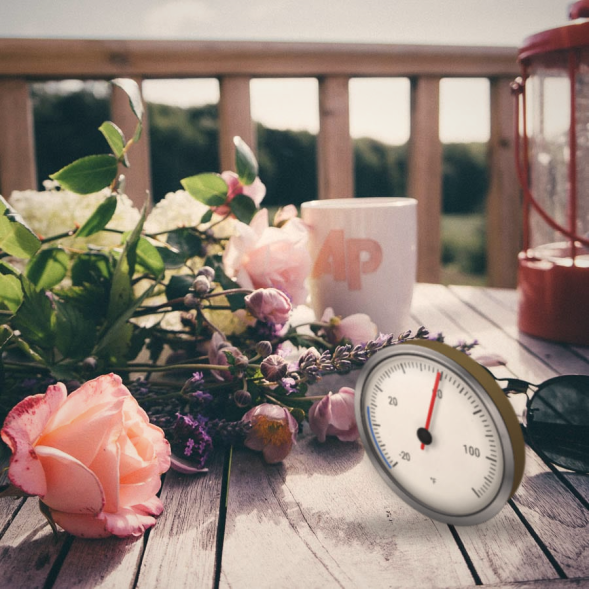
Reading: {"value": 60, "unit": "°F"}
